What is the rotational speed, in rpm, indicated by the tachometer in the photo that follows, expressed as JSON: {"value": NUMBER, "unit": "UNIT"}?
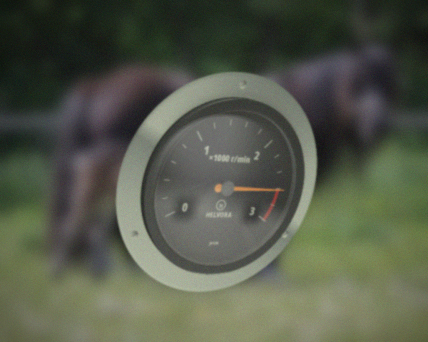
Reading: {"value": 2600, "unit": "rpm"}
